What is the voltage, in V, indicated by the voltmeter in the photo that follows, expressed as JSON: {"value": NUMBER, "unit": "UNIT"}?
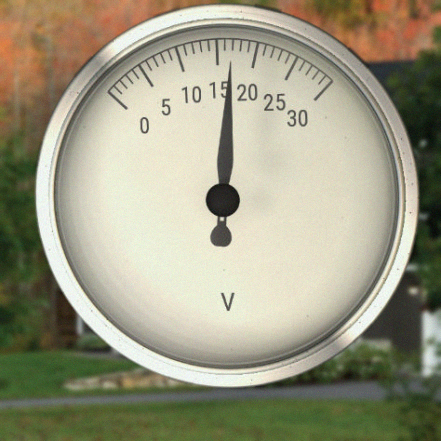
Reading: {"value": 17, "unit": "V"}
